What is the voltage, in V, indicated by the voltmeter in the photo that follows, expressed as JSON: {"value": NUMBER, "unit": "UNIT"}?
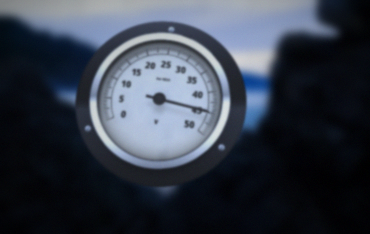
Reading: {"value": 45, "unit": "V"}
